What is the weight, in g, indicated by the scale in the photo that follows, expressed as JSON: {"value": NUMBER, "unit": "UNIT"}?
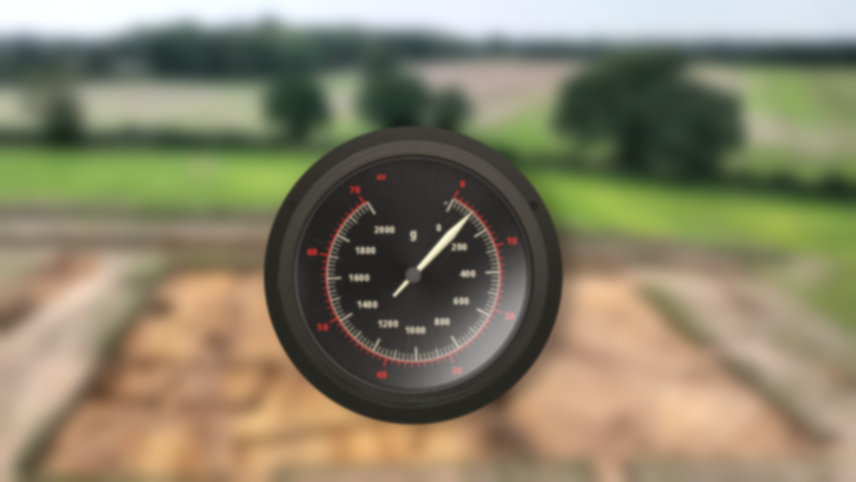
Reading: {"value": 100, "unit": "g"}
